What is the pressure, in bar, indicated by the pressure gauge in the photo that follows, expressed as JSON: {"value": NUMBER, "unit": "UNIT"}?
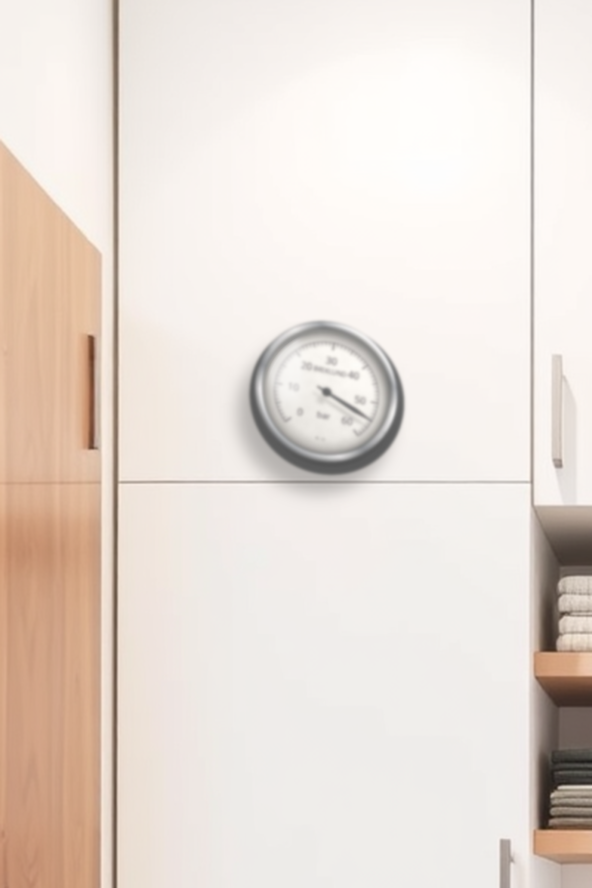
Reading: {"value": 55, "unit": "bar"}
